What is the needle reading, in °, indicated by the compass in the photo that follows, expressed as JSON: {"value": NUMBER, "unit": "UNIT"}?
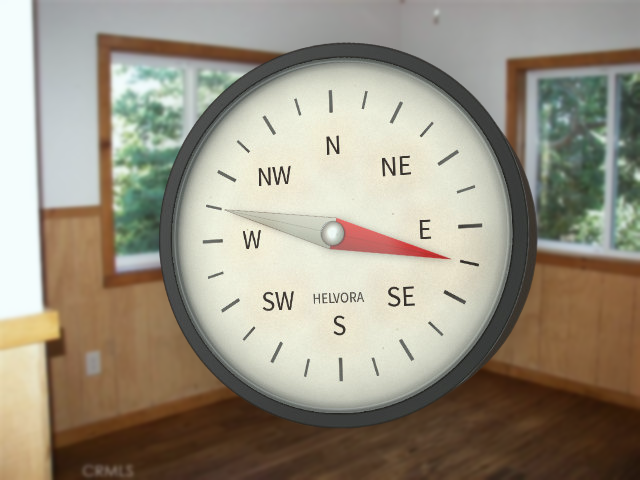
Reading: {"value": 105, "unit": "°"}
